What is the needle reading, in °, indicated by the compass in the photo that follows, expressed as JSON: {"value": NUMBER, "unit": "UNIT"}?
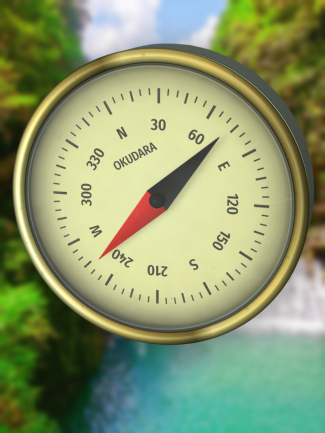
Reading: {"value": 252.5, "unit": "°"}
